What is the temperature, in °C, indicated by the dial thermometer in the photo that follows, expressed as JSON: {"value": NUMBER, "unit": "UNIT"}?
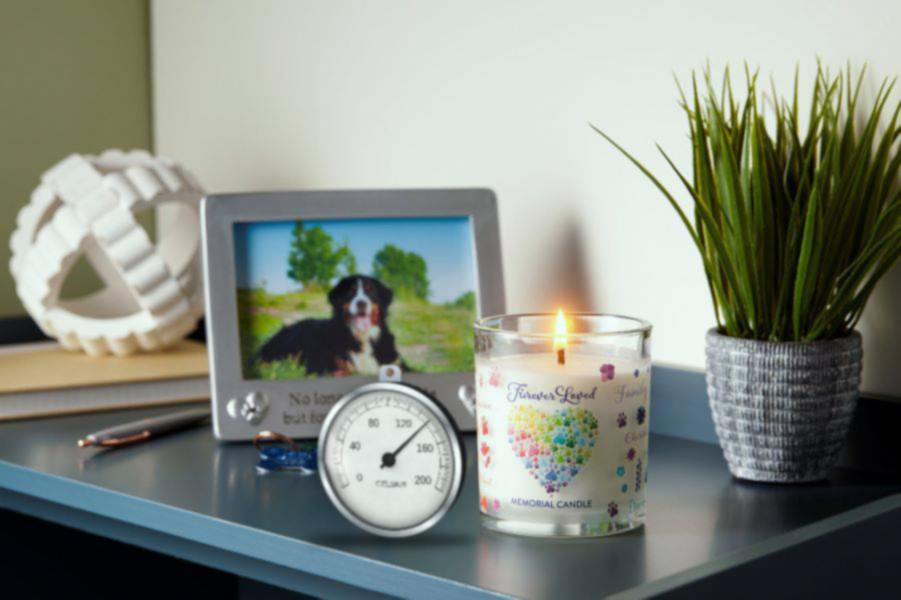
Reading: {"value": 140, "unit": "°C"}
